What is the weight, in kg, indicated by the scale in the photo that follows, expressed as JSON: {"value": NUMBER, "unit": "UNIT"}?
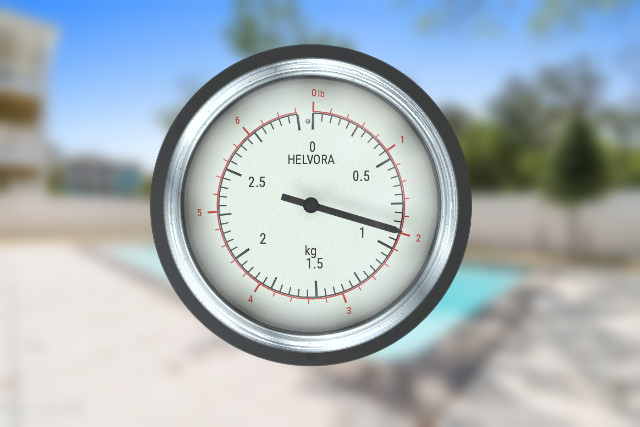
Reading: {"value": 0.9, "unit": "kg"}
